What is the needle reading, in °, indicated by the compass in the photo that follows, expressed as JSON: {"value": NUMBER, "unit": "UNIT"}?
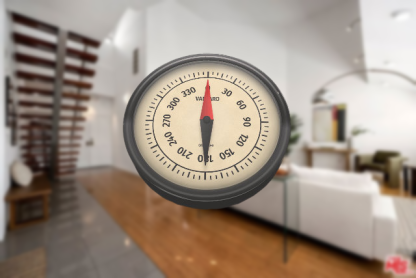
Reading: {"value": 0, "unit": "°"}
